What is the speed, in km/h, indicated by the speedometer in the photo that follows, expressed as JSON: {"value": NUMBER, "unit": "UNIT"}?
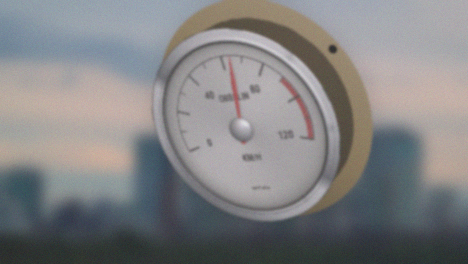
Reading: {"value": 65, "unit": "km/h"}
